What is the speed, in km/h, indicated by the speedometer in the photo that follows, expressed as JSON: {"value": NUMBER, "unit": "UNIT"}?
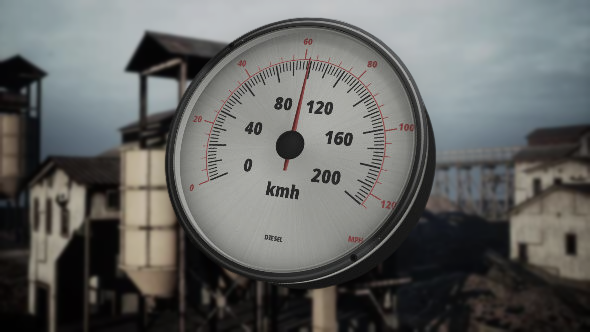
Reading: {"value": 100, "unit": "km/h"}
